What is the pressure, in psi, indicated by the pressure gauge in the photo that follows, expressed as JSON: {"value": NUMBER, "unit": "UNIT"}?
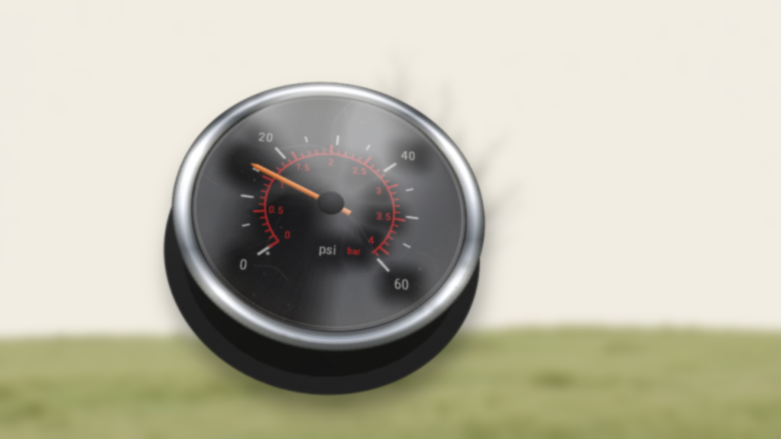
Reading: {"value": 15, "unit": "psi"}
